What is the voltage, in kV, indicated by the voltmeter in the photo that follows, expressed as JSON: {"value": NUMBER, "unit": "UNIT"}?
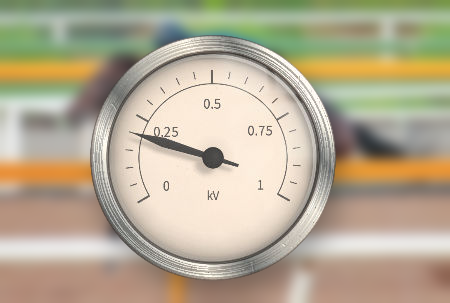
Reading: {"value": 0.2, "unit": "kV"}
